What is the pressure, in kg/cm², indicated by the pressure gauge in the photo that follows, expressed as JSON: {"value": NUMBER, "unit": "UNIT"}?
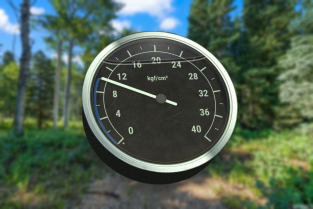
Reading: {"value": 10, "unit": "kg/cm²"}
